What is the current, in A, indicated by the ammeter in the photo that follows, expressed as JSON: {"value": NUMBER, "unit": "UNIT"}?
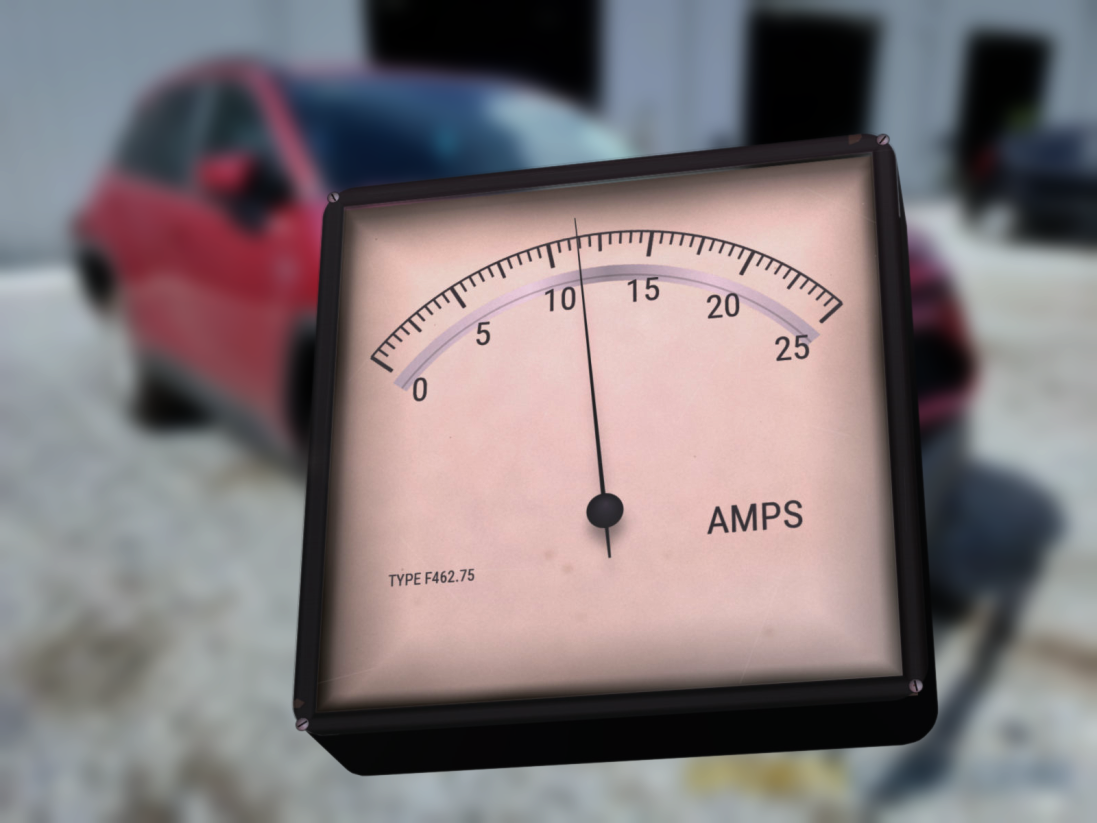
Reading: {"value": 11.5, "unit": "A"}
